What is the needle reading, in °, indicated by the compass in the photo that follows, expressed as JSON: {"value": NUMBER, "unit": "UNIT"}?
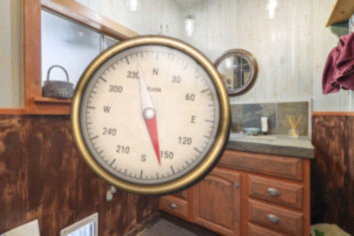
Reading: {"value": 160, "unit": "°"}
